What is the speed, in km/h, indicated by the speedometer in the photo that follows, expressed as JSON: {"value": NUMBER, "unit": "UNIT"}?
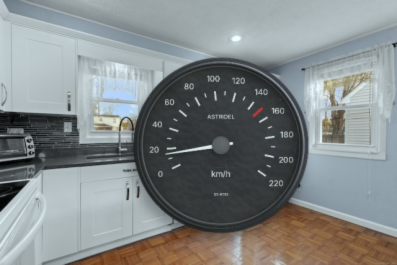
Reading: {"value": 15, "unit": "km/h"}
